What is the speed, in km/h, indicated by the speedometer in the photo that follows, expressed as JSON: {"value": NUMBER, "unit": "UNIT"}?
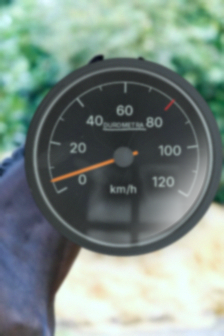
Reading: {"value": 5, "unit": "km/h"}
